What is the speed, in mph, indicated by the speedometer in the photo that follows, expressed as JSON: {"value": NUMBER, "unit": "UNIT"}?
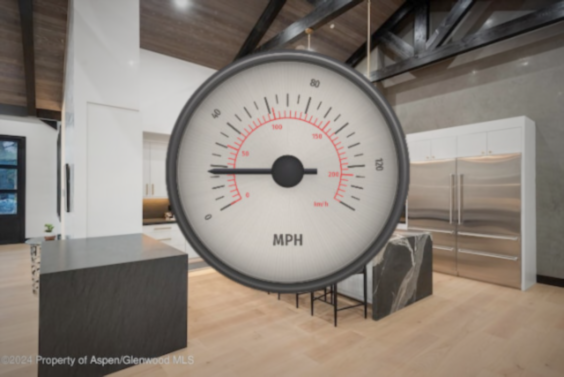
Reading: {"value": 17.5, "unit": "mph"}
